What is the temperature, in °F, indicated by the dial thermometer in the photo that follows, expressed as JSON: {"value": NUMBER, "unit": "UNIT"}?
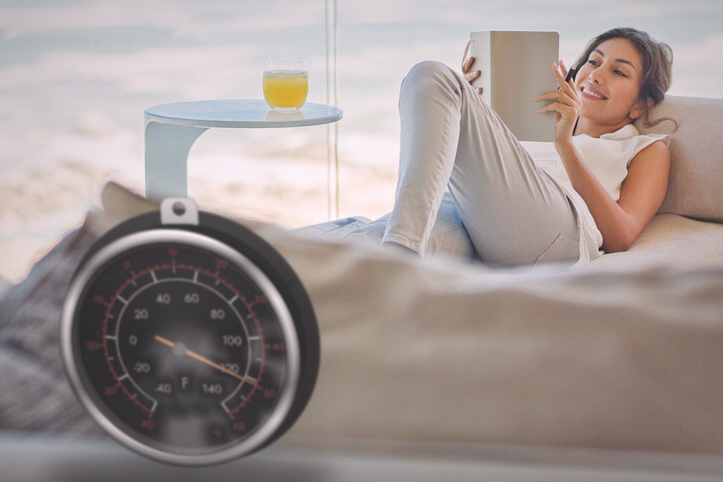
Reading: {"value": 120, "unit": "°F"}
